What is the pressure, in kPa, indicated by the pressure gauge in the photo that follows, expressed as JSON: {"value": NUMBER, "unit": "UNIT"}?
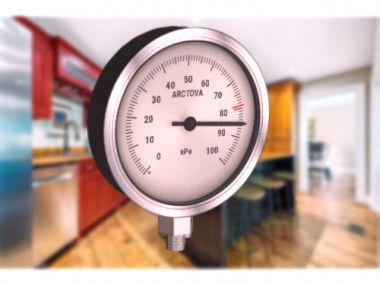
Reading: {"value": 85, "unit": "kPa"}
